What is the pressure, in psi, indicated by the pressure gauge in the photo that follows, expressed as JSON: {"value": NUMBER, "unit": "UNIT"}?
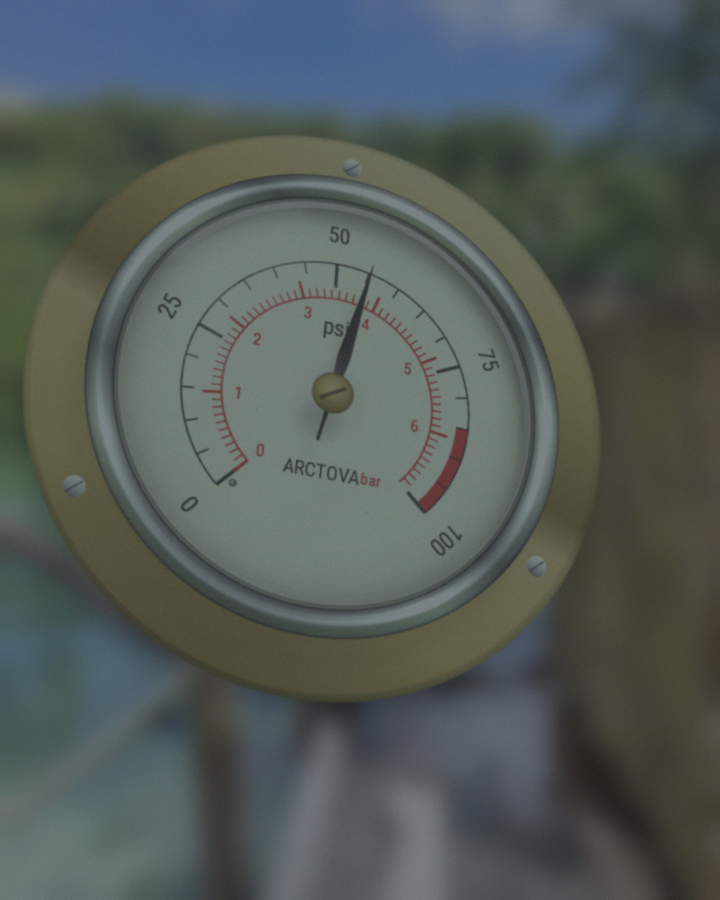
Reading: {"value": 55, "unit": "psi"}
